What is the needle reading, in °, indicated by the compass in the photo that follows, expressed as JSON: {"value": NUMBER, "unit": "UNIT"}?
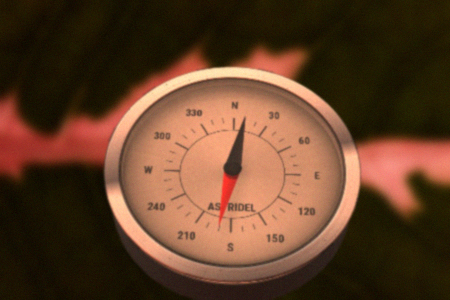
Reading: {"value": 190, "unit": "°"}
